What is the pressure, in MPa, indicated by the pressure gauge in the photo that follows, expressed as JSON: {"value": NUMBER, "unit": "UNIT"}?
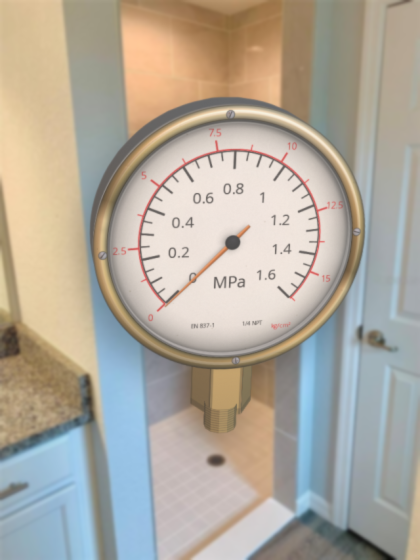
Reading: {"value": 0, "unit": "MPa"}
